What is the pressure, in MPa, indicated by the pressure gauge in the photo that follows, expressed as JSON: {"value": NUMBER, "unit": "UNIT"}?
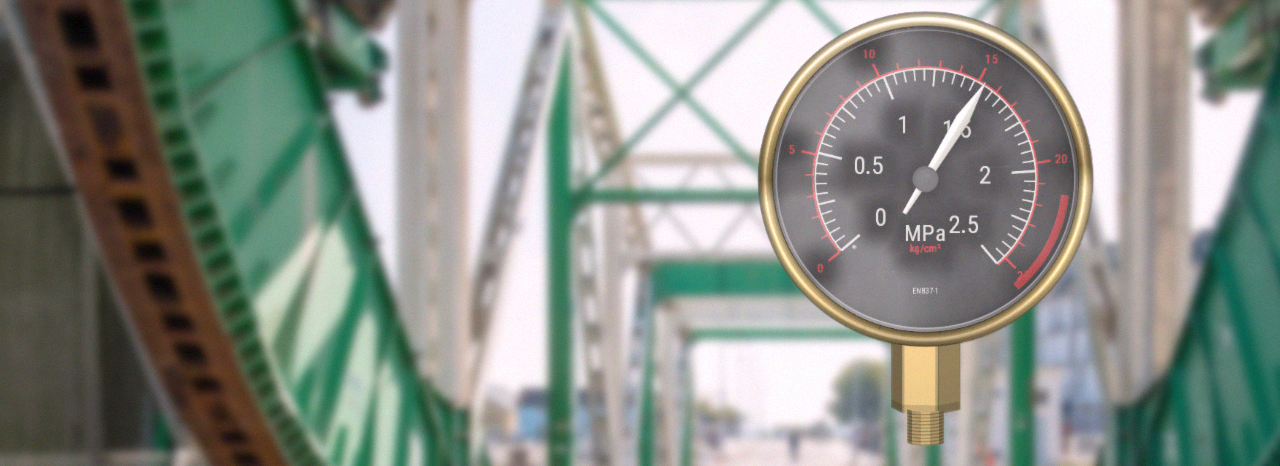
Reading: {"value": 1.5, "unit": "MPa"}
